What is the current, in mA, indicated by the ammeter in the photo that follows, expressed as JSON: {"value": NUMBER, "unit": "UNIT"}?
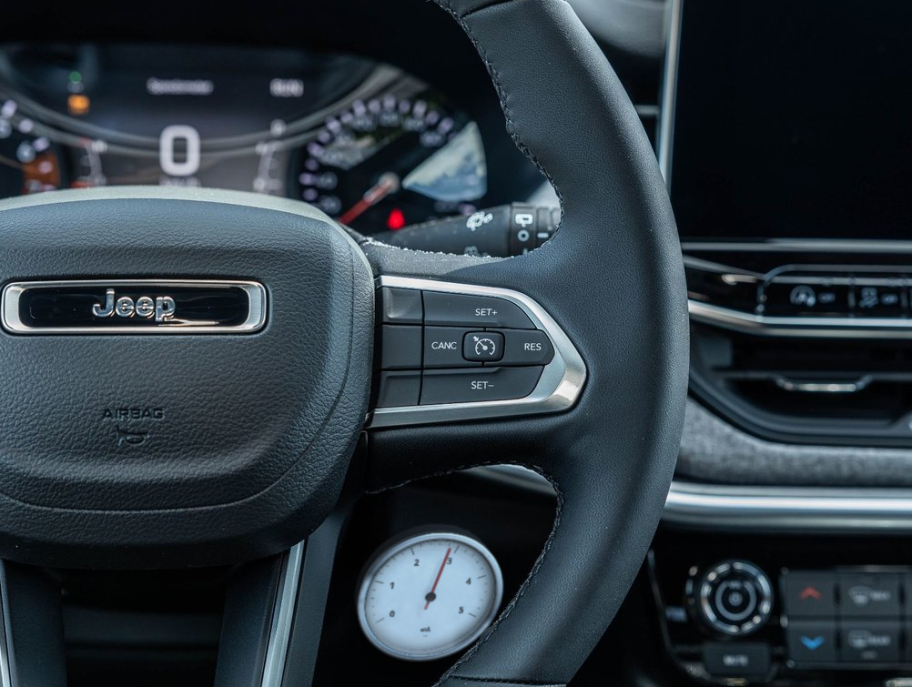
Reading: {"value": 2.8, "unit": "mA"}
